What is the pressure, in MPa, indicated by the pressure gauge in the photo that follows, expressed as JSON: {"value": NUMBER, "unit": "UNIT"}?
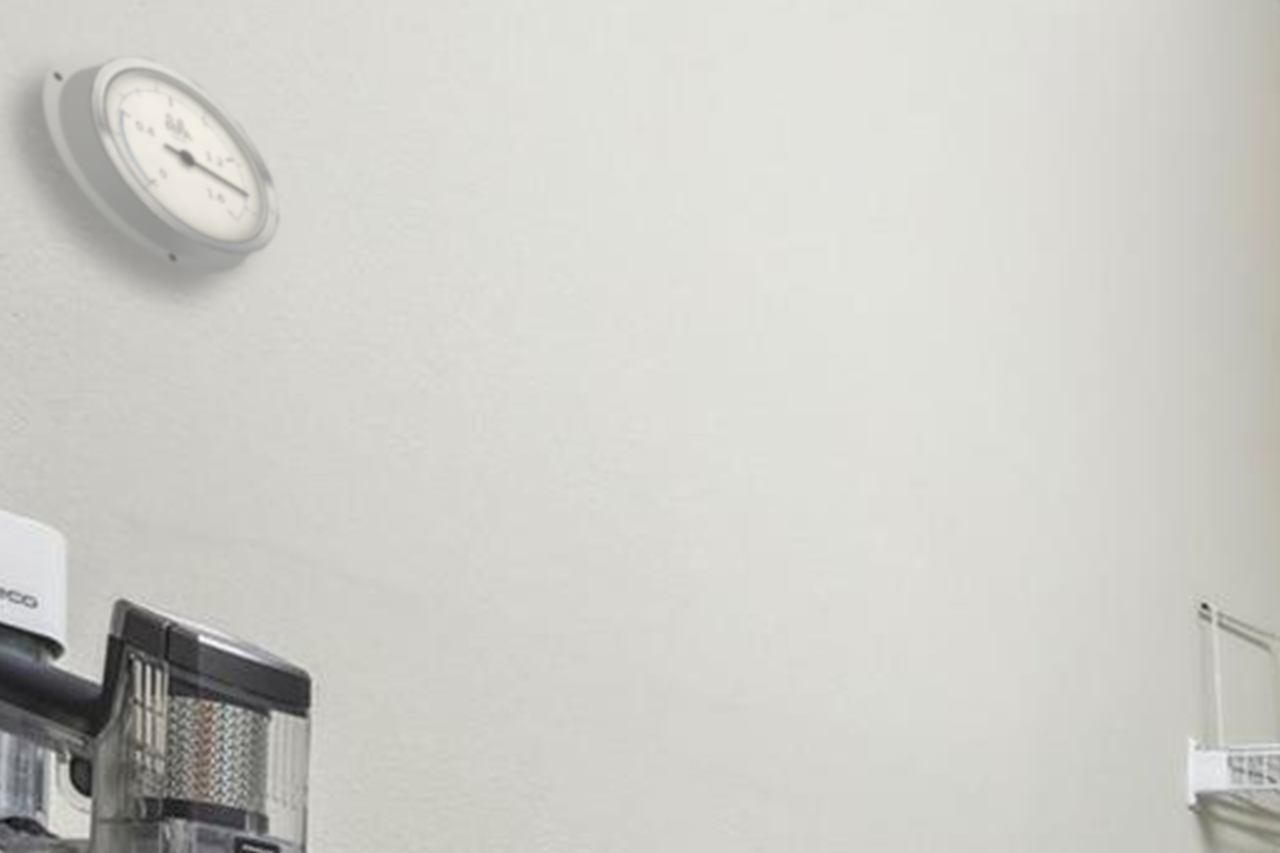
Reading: {"value": 1.4, "unit": "MPa"}
